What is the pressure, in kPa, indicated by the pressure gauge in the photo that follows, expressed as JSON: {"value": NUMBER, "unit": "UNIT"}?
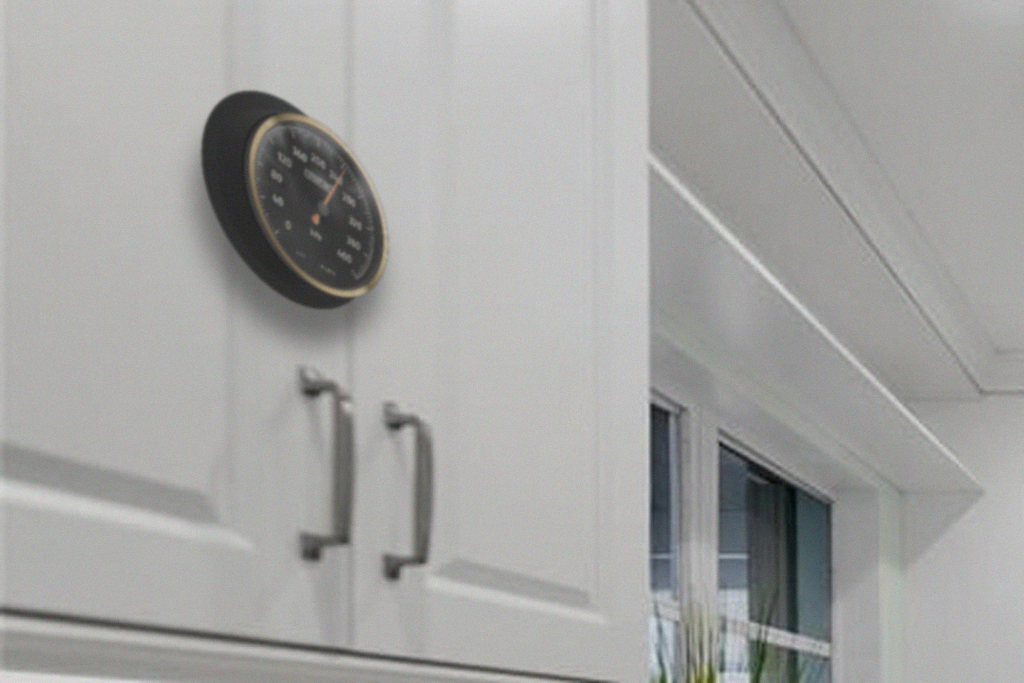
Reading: {"value": 240, "unit": "kPa"}
